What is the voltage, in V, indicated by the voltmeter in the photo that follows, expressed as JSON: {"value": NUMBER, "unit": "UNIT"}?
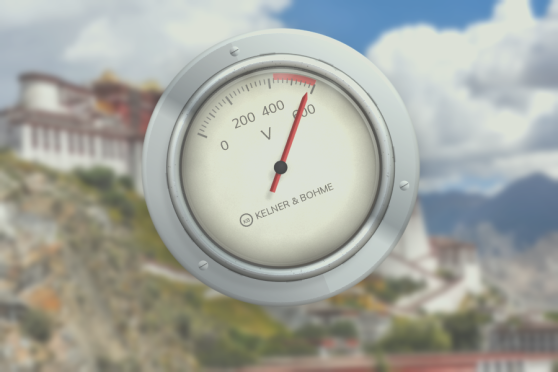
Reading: {"value": 580, "unit": "V"}
